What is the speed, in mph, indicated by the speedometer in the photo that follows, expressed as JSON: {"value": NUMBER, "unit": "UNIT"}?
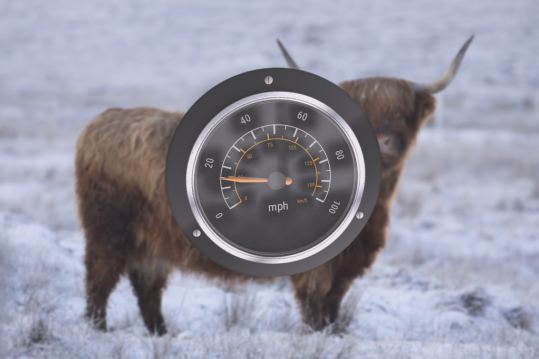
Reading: {"value": 15, "unit": "mph"}
